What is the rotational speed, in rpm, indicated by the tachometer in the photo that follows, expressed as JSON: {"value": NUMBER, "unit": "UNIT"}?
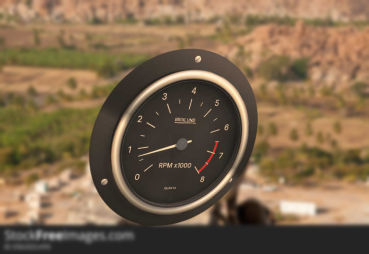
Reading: {"value": 750, "unit": "rpm"}
